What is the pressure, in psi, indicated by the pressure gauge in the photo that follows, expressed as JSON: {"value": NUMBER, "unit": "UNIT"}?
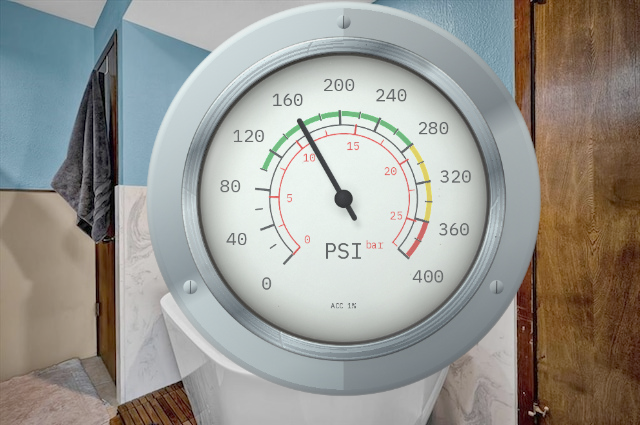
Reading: {"value": 160, "unit": "psi"}
